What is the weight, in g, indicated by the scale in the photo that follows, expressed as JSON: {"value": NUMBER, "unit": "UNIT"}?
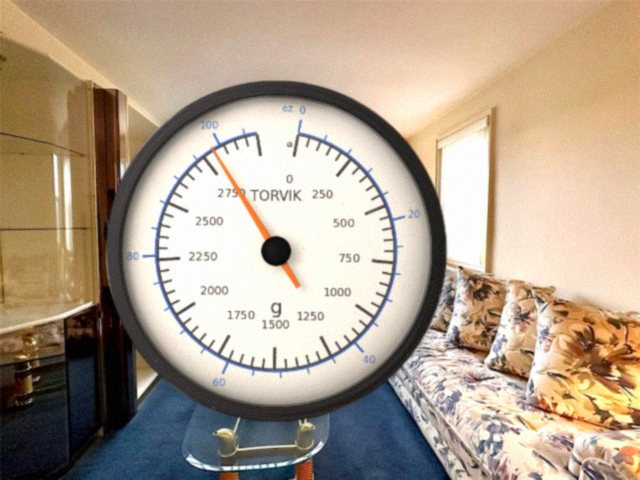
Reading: {"value": 2800, "unit": "g"}
